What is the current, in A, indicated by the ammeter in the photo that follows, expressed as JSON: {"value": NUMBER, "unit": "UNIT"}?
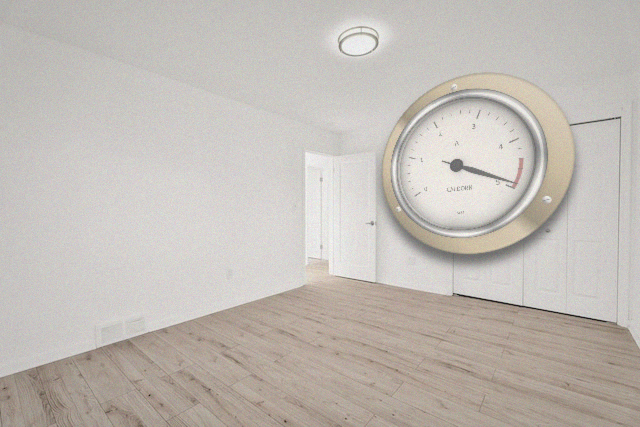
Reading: {"value": 4.9, "unit": "A"}
